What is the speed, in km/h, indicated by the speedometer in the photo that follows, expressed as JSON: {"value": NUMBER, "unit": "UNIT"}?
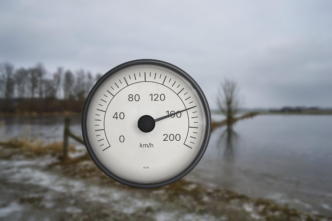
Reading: {"value": 160, "unit": "km/h"}
